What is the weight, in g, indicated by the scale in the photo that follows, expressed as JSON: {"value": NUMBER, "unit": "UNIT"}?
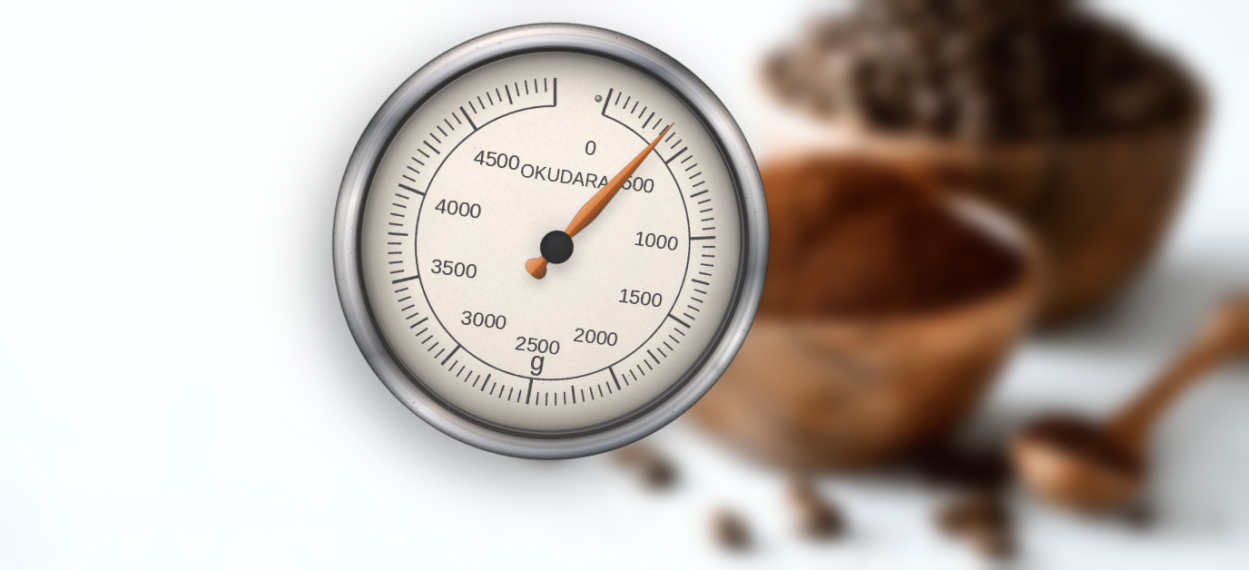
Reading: {"value": 350, "unit": "g"}
